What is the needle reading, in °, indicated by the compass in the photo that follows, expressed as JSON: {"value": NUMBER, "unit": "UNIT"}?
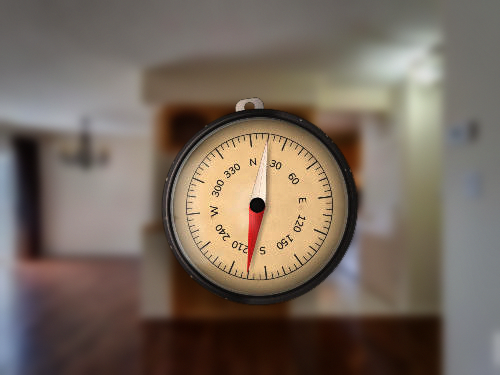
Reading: {"value": 195, "unit": "°"}
